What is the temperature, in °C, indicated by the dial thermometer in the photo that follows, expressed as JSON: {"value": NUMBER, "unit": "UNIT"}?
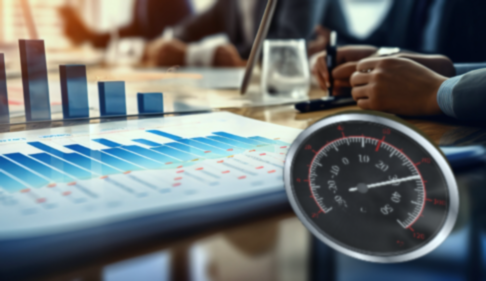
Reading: {"value": 30, "unit": "°C"}
